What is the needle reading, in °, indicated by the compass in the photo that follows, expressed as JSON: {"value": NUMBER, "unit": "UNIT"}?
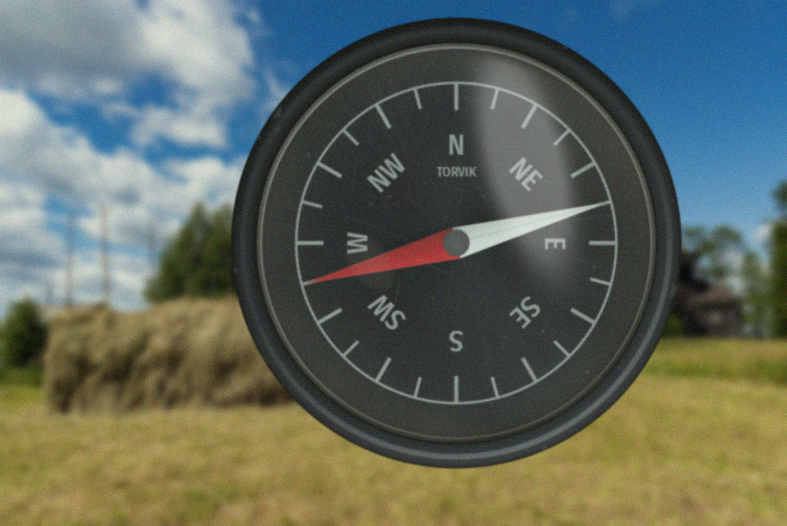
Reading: {"value": 255, "unit": "°"}
